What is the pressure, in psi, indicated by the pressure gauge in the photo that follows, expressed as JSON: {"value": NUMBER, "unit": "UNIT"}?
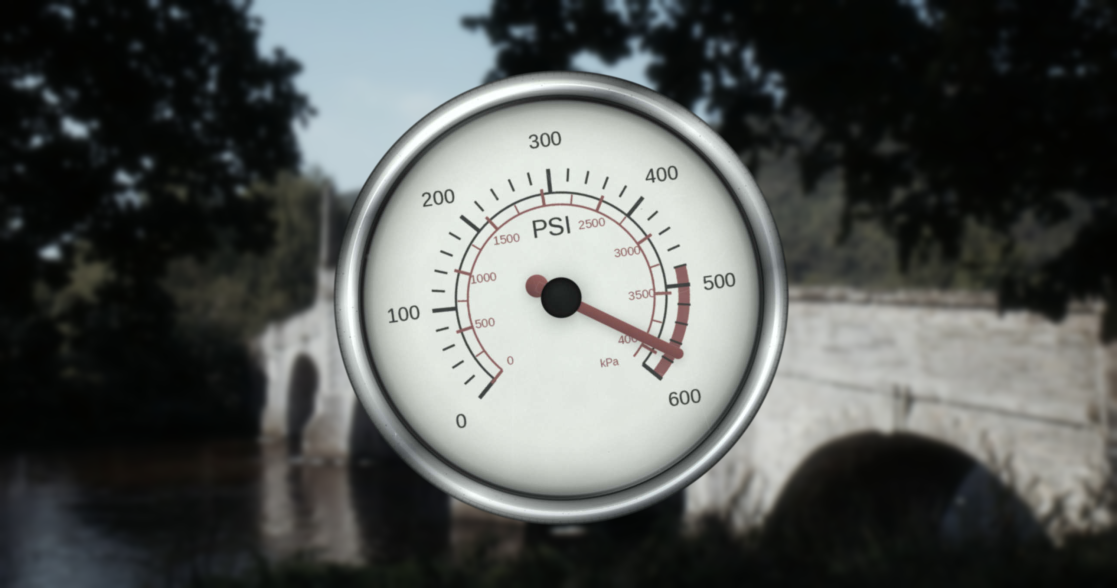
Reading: {"value": 570, "unit": "psi"}
